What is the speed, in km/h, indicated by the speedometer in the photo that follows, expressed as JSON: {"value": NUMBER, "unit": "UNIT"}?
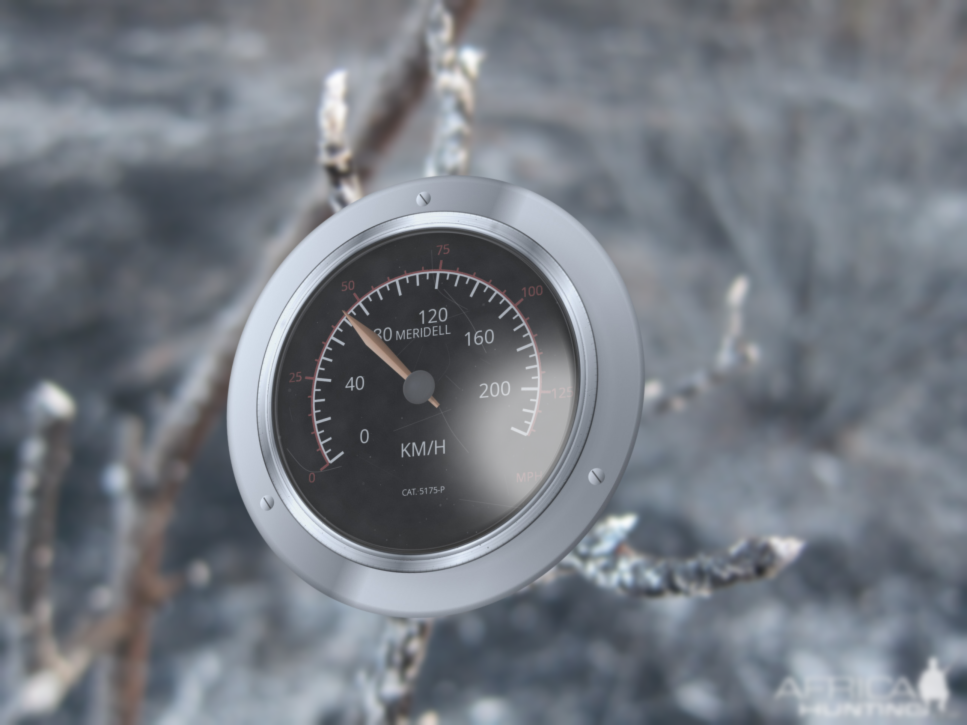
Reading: {"value": 72.5, "unit": "km/h"}
